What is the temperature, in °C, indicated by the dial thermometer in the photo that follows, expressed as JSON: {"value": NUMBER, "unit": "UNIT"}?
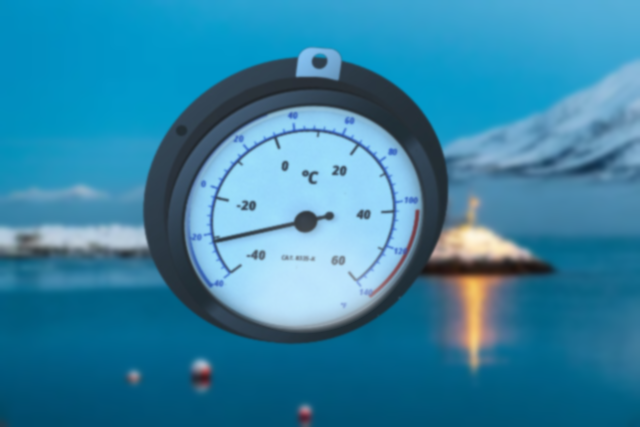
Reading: {"value": -30, "unit": "°C"}
